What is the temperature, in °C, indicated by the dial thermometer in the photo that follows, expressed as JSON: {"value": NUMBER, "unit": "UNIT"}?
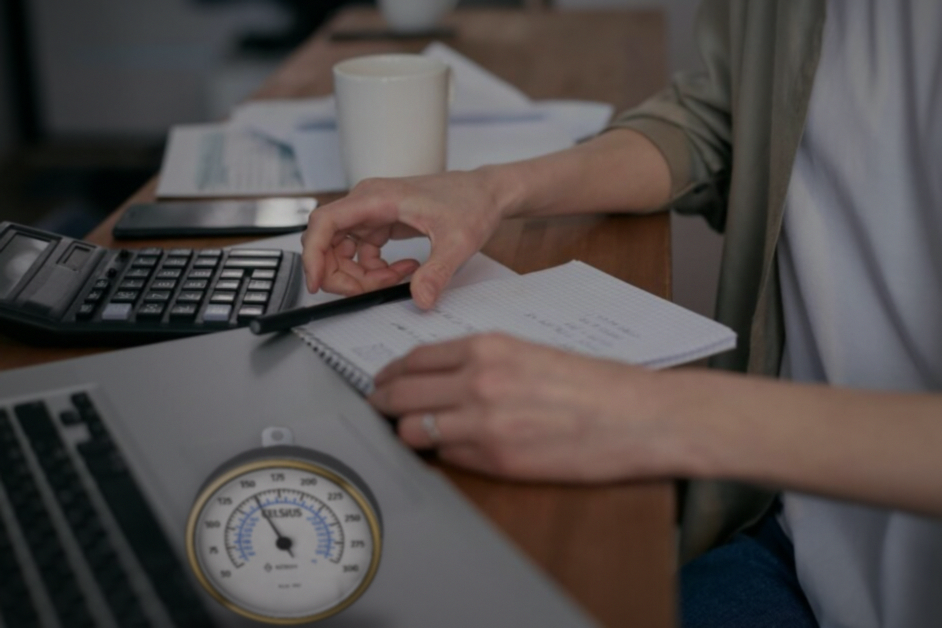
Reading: {"value": 150, "unit": "°C"}
